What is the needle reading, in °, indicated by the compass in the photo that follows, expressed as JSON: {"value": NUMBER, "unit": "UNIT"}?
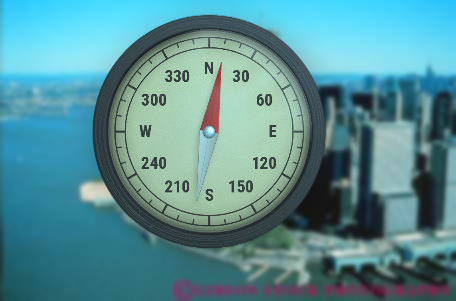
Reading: {"value": 10, "unit": "°"}
